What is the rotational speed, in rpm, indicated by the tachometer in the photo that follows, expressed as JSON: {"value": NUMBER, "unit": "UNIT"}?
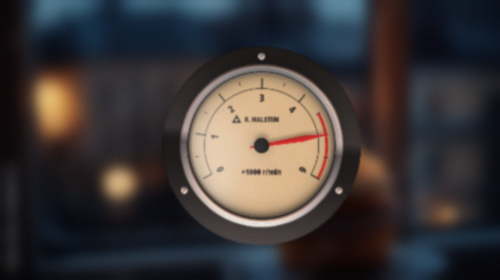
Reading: {"value": 5000, "unit": "rpm"}
